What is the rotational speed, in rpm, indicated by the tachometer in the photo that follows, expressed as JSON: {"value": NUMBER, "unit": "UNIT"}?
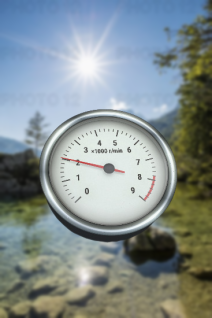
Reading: {"value": 2000, "unit": "rpm"}
